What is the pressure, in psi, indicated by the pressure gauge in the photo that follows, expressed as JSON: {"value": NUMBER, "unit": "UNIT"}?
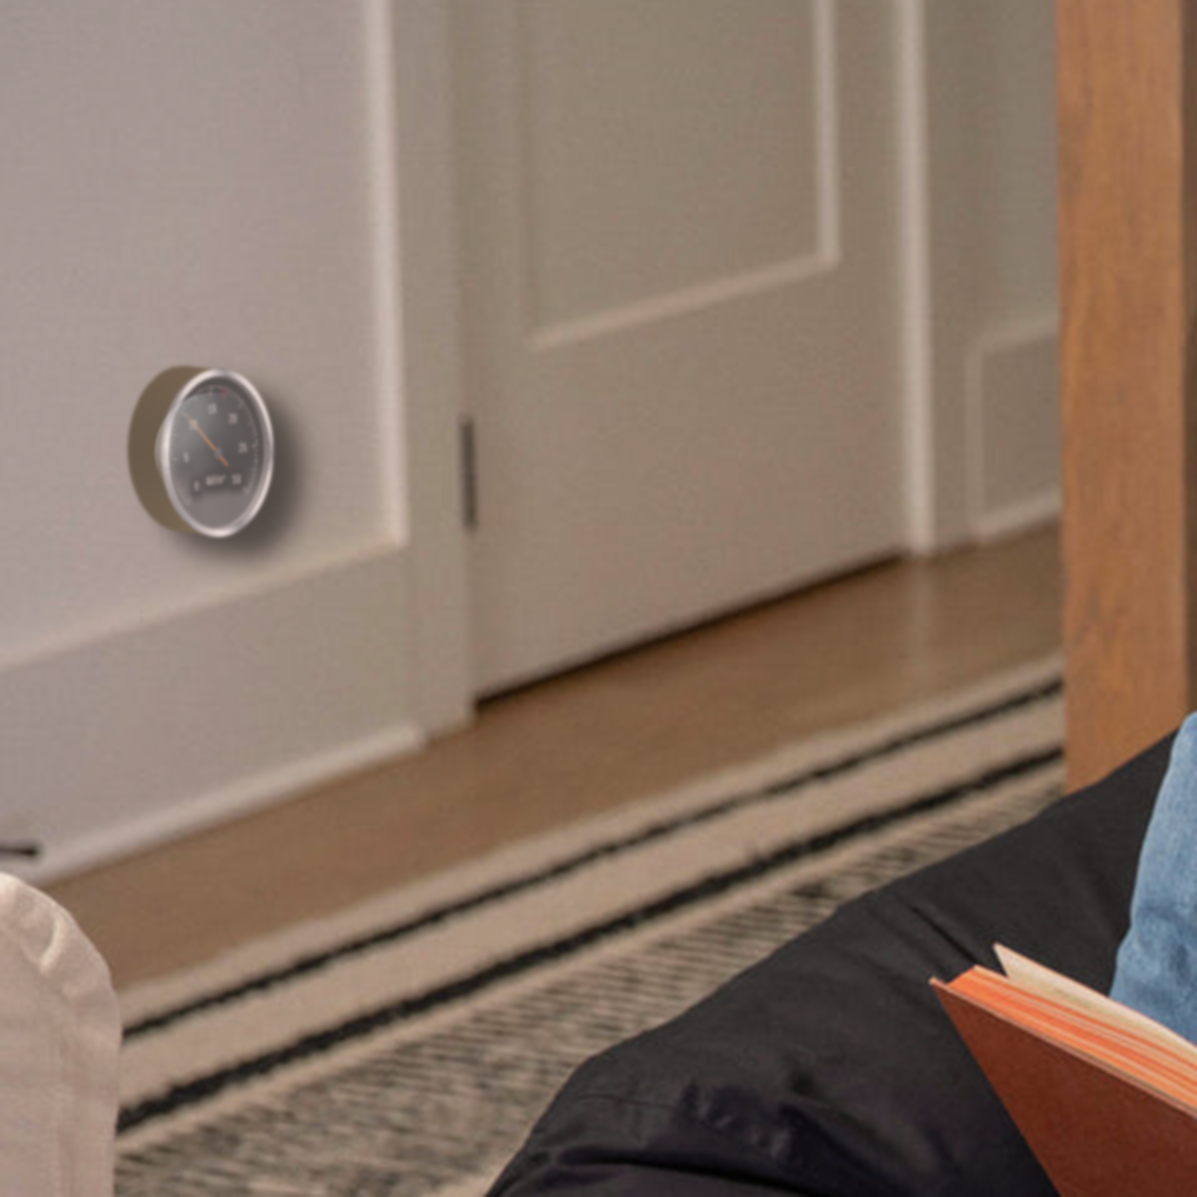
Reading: {"value": 10, "unit": "psi"}
